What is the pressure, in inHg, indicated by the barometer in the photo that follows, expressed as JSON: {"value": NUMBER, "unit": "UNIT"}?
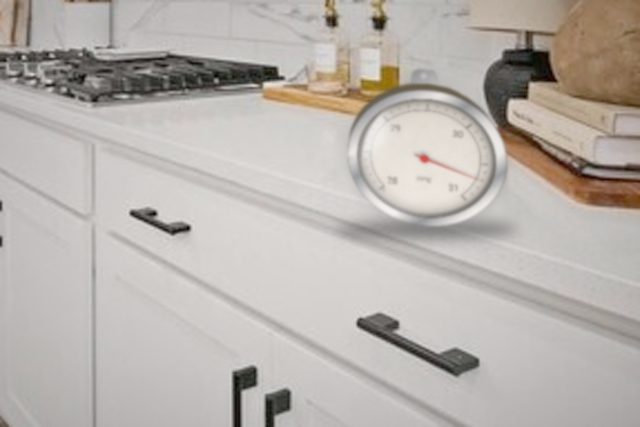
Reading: {"value": 30.7, "unit": "inHg"}
